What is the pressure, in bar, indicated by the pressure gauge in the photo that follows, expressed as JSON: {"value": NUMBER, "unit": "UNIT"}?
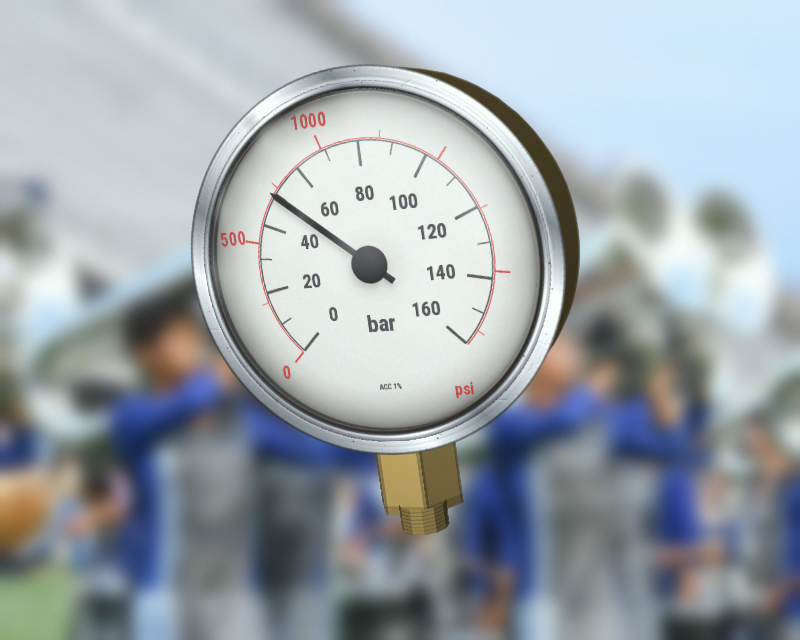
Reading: {"value": 50, "unit": "bar"}
